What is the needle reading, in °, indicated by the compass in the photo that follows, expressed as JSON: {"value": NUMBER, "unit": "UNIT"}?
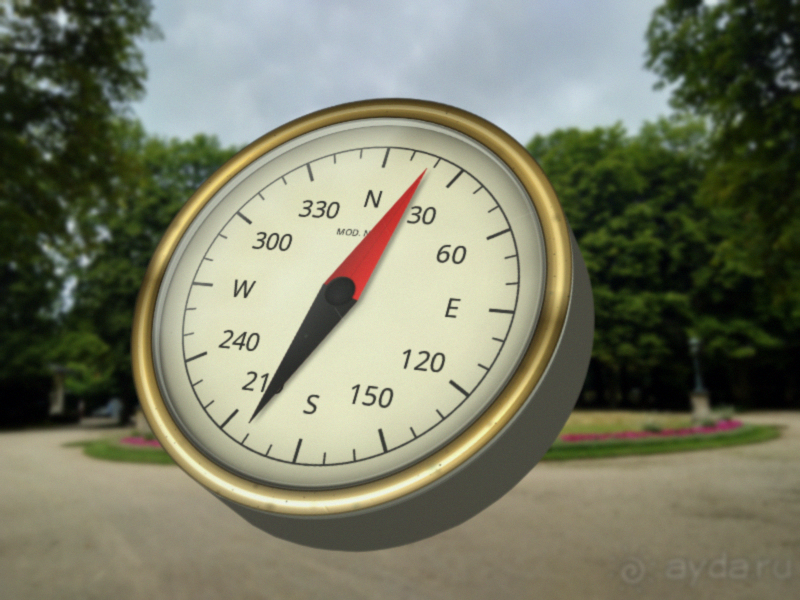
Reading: {"value": 20, "unit": "°"}
